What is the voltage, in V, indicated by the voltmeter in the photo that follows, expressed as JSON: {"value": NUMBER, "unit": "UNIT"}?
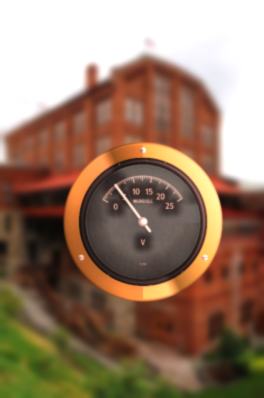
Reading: {"value": 5, "unit": "V"}
